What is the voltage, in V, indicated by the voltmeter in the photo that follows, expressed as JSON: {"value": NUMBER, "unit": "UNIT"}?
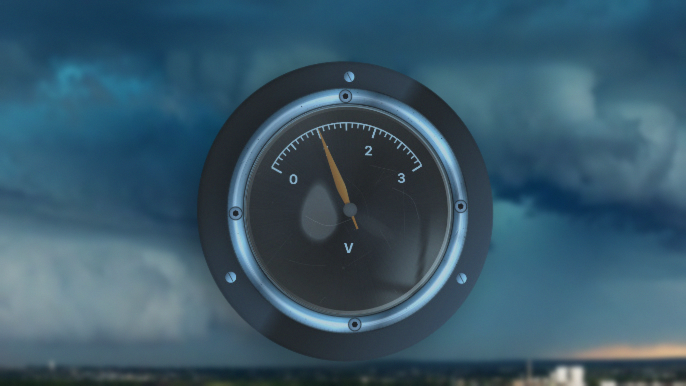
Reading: {"value": 1, "unit": "V"}
